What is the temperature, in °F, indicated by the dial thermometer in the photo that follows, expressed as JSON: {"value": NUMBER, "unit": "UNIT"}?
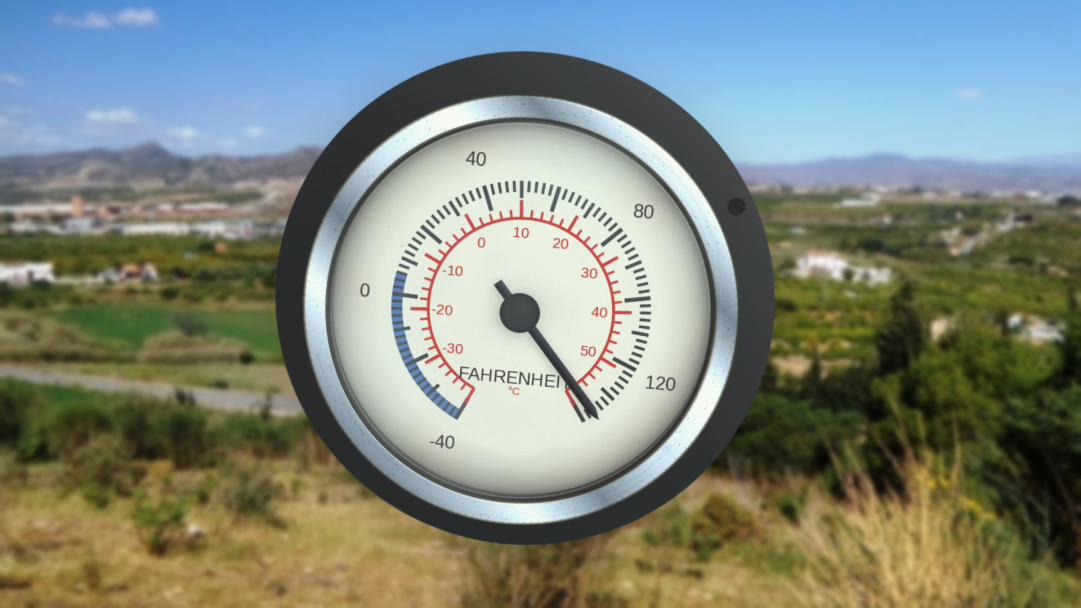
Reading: {"value": 136, "unit": "°F"}
